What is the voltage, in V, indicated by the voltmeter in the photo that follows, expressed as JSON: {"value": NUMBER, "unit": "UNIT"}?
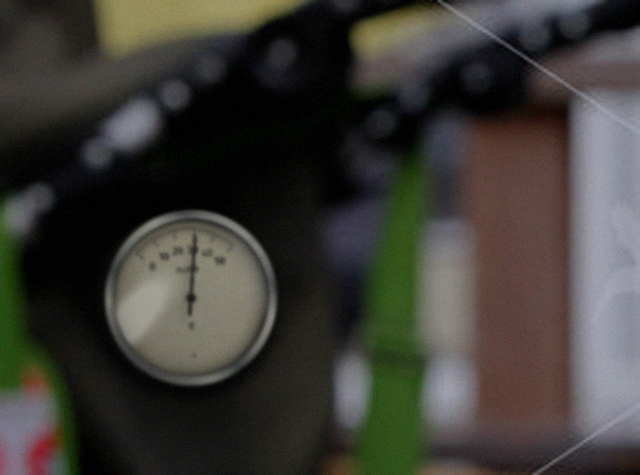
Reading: {"value": 30, "unit": "V"}
